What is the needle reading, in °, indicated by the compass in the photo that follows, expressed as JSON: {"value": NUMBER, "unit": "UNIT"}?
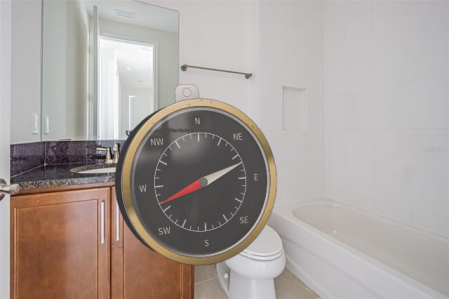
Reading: {"value": 250, "unit": "°"}
